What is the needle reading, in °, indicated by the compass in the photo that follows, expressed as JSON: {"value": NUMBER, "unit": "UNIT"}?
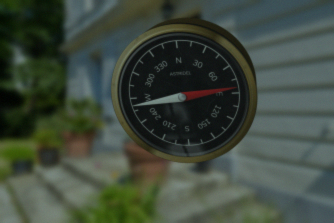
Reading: {"value": 82.5, "unit": "°"}
